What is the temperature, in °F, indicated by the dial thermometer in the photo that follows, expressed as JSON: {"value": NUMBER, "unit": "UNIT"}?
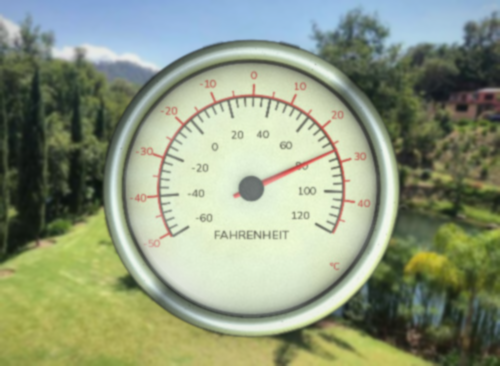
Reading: {"value": 80, "unit": "°F"}
